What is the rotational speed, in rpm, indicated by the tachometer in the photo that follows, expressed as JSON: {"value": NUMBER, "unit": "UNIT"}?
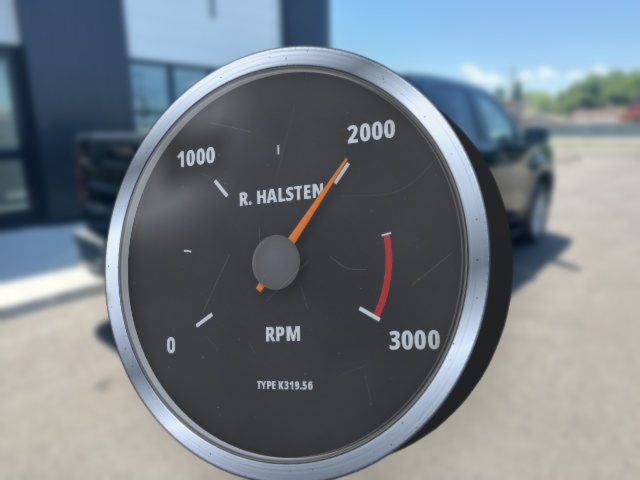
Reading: {"value": 2000, "unit": "rpm"}
